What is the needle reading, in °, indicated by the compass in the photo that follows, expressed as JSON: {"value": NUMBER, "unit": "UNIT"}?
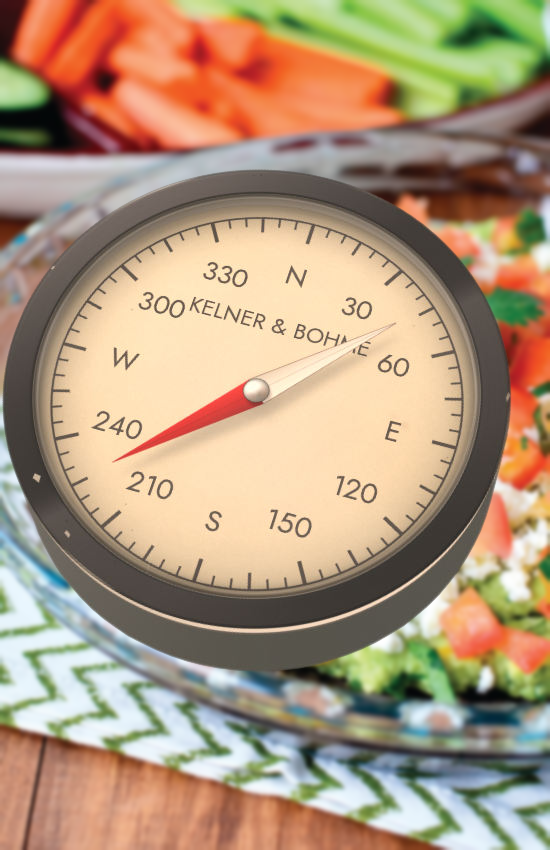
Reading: {"value": 225, "unit": "°"}
